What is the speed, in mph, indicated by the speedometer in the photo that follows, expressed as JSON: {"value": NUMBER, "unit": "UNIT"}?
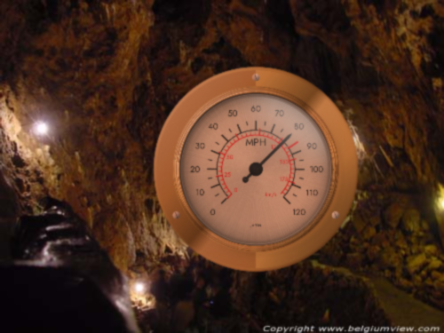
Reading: {"value": 80, "unit": "mph"}
